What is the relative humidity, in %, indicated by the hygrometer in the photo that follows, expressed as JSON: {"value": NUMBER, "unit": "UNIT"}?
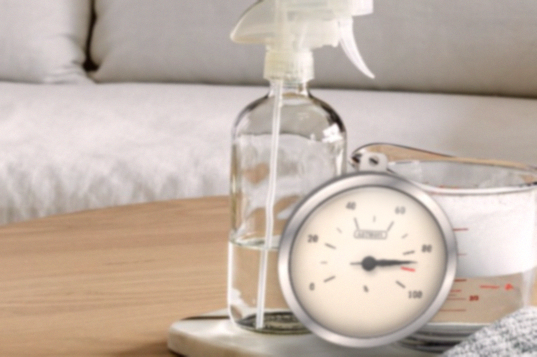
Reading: {"value": 85, "unit": "%"}
